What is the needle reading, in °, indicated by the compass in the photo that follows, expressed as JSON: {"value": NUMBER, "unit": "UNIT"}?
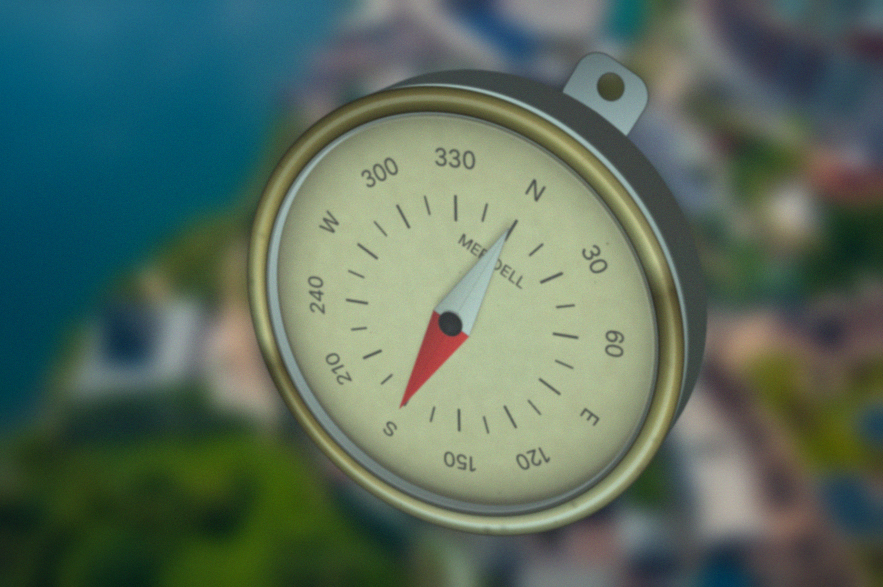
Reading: {"value": 180, "unit": "°"}
